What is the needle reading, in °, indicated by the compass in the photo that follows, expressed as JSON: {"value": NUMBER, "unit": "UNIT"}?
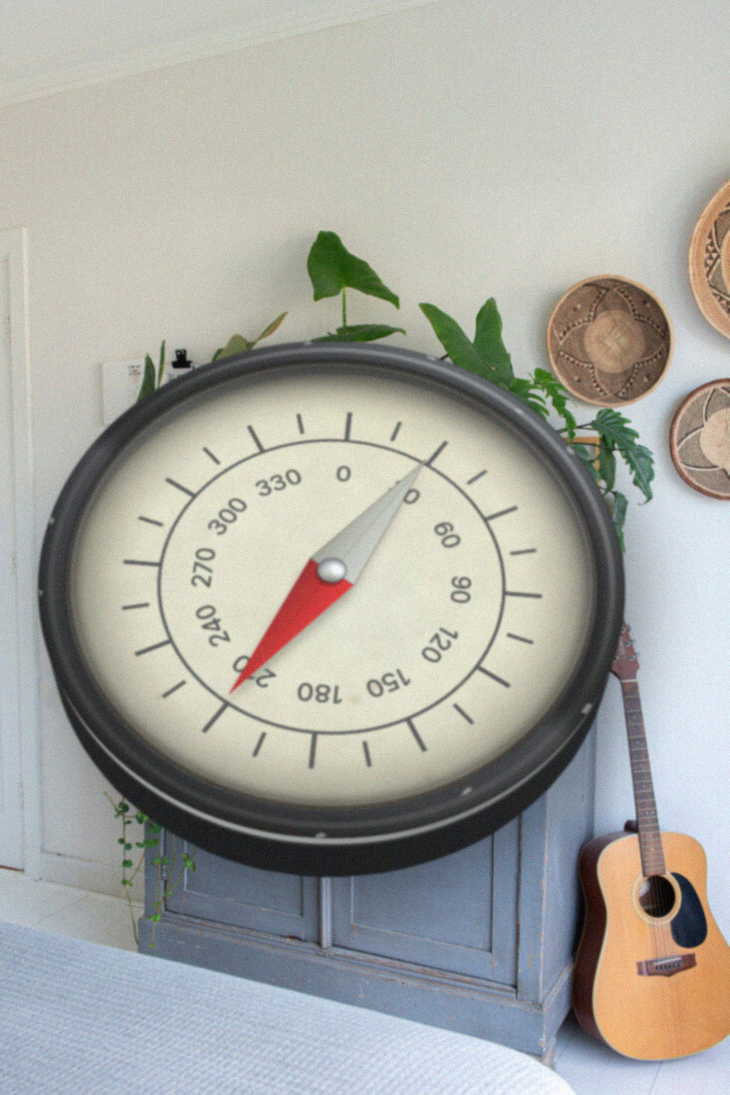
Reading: {"value": 210, "unit": "°"}
